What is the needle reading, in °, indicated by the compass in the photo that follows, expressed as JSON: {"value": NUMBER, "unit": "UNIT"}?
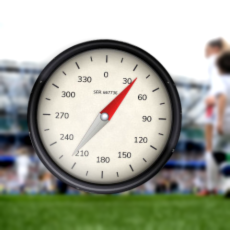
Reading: {"value": 37.5, "unit": "°"}
